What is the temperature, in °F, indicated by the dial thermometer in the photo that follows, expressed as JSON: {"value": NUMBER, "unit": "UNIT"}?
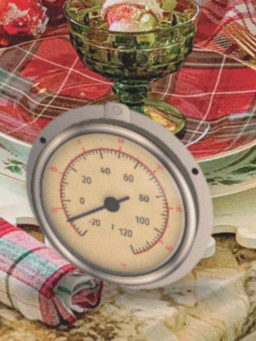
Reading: {"value": -10, "unit": "°F"}
